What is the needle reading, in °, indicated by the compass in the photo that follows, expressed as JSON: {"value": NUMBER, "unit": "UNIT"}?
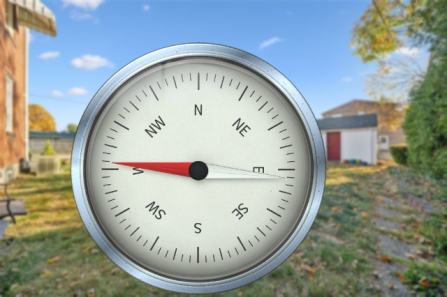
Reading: {"value": 275, "unit": "°"}
